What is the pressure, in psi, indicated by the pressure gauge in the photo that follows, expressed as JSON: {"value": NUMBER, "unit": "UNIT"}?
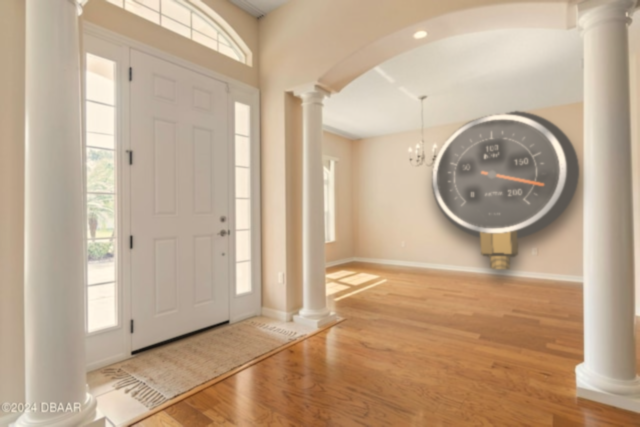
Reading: {"value": 180, "unit": "psi"}
